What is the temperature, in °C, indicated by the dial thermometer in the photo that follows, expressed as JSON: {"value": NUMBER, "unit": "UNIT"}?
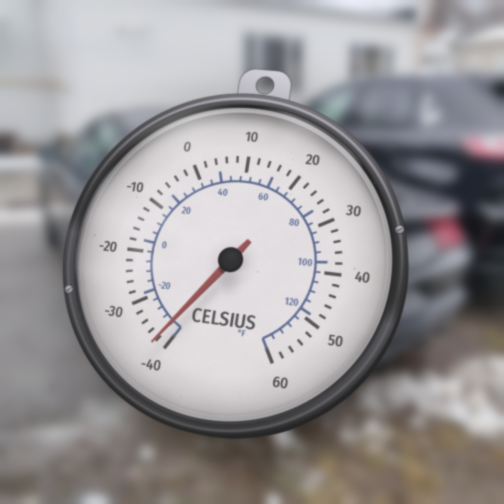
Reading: {"value": -38, "unit": "°C"}
